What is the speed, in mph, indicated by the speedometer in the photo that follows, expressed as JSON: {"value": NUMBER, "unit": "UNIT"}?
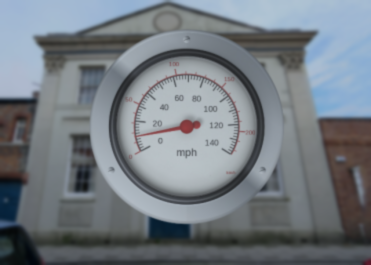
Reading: {"value": 10, "unit": "mph"}
